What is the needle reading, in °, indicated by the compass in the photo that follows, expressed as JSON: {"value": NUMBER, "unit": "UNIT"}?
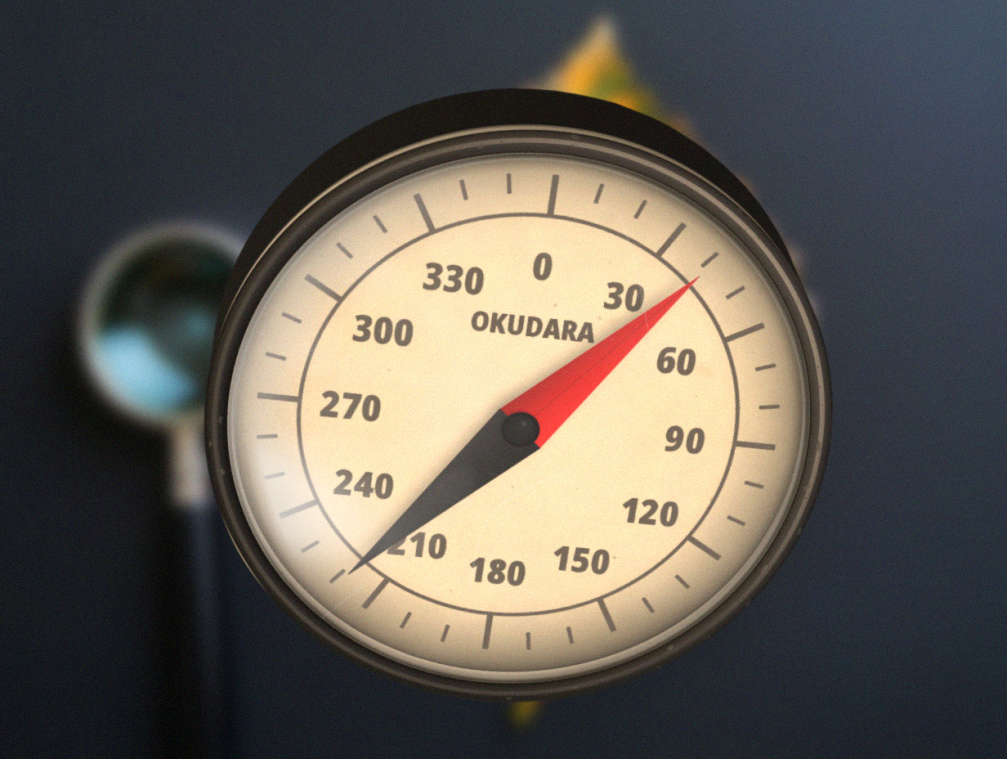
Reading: {"value": 40, "unit": "°"}
